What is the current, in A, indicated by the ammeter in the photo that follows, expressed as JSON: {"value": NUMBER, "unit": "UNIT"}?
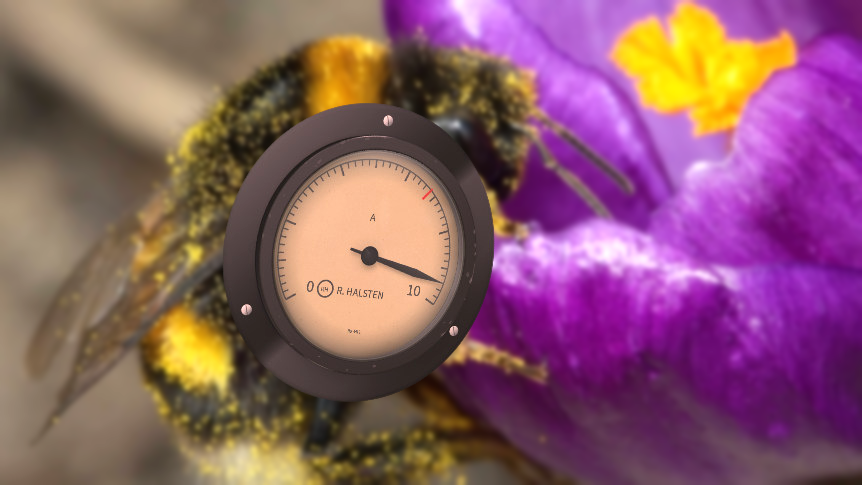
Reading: {"value": 9.4, "unit": "A"}
